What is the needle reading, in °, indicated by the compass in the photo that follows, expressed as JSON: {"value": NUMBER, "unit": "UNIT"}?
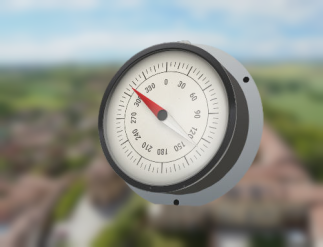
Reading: {"value": 310, "unit": "°"}
